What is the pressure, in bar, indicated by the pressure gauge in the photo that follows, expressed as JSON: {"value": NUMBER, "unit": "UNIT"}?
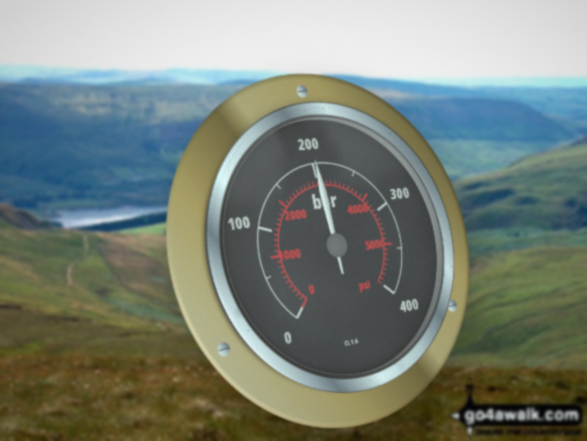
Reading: {"value": 200, "unit": "bar"}
